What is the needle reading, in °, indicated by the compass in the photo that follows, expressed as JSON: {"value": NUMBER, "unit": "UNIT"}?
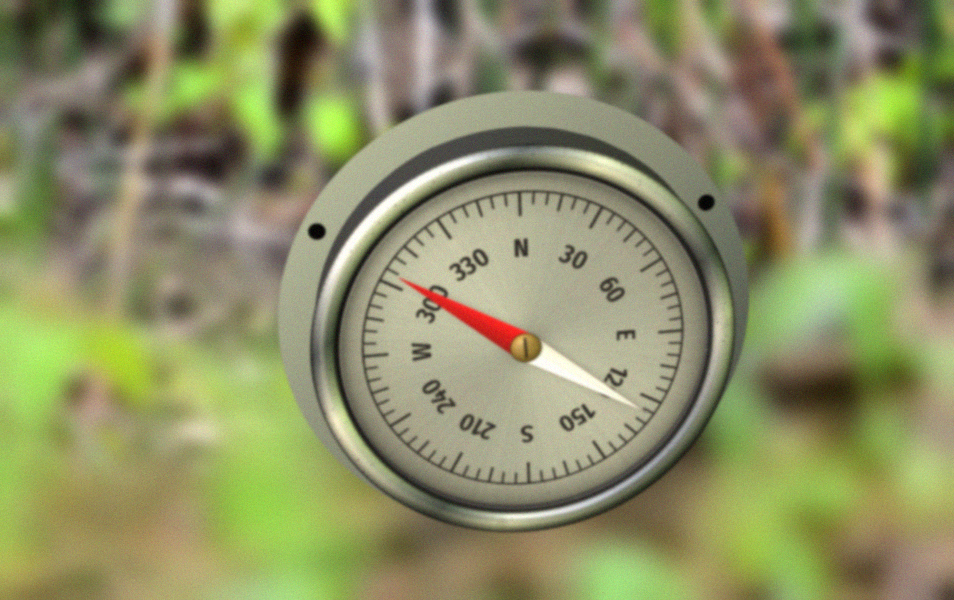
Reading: {"value": 305, "unit": "°"}
